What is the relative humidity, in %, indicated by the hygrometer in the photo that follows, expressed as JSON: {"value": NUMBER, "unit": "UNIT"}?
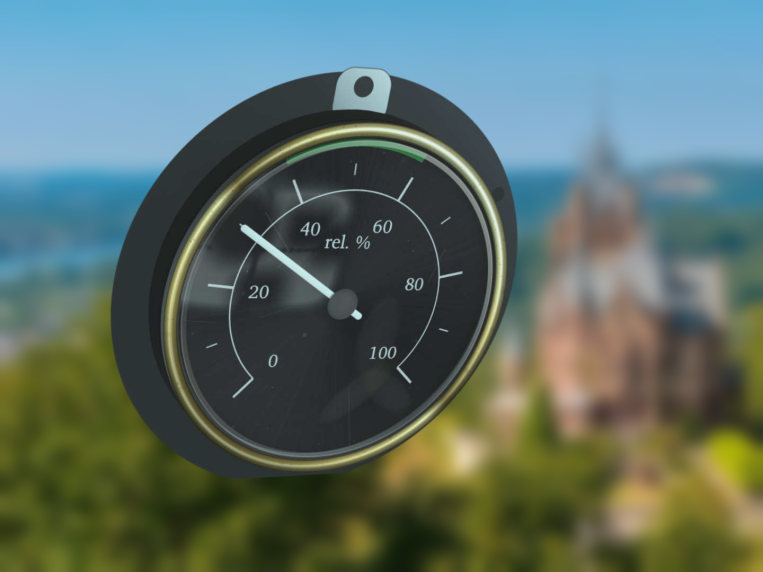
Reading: {"value": 30, "unit": "%"}
